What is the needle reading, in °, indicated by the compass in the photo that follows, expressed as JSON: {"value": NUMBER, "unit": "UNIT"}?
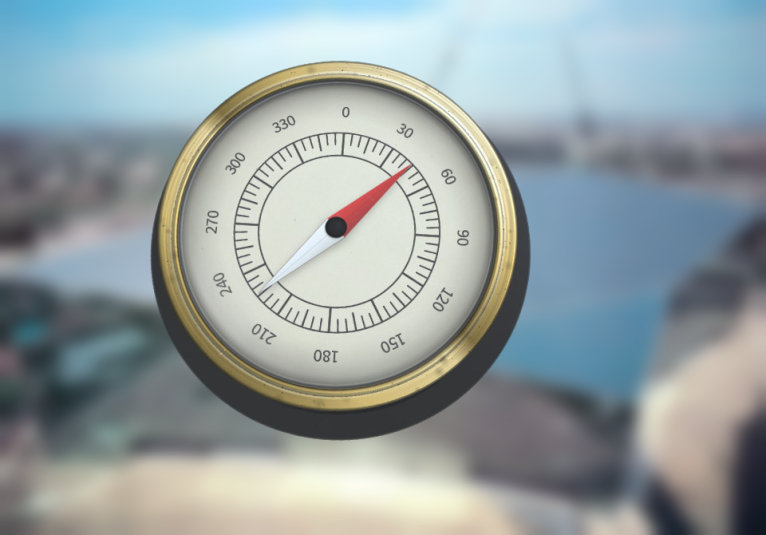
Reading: {"value": 45, "unit": "°"}
